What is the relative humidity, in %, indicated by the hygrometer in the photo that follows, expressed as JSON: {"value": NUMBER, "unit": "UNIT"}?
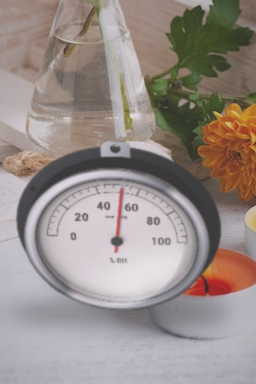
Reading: {"value": 52, "unit": "%"}
